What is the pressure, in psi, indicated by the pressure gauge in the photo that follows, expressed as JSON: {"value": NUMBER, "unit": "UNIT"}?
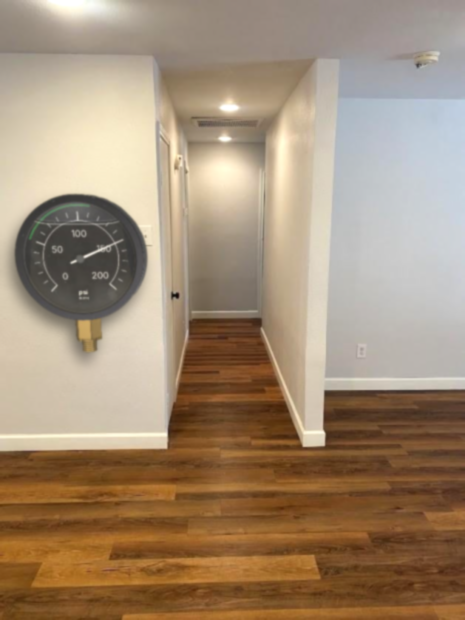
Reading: {"value": 150, "unit": "psi"}
